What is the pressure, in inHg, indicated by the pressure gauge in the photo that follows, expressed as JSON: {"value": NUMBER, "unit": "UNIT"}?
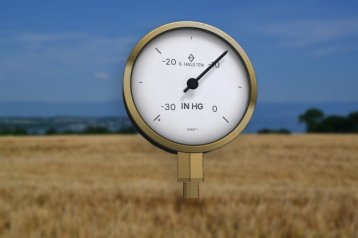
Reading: {"value": -10, "unit": "inHg"}
